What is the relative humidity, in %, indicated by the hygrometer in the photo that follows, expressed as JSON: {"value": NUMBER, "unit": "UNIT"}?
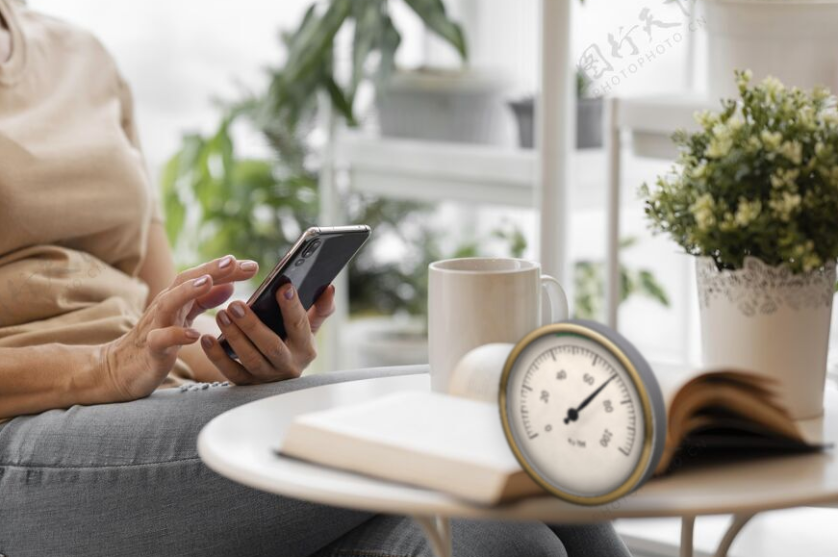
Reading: {"value": 70, "unit": "%"}
